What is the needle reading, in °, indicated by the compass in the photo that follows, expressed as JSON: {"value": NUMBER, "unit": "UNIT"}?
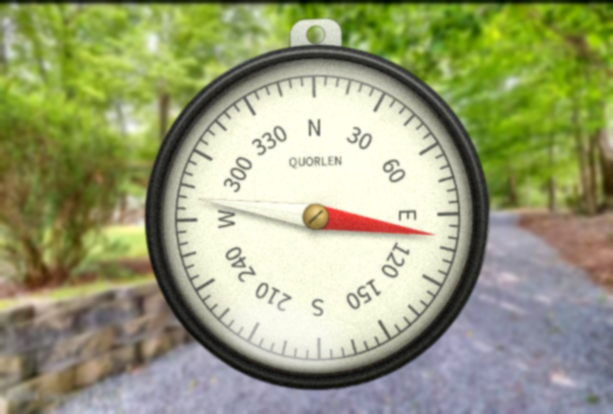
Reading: {"value": 100, "unit": "°"}
